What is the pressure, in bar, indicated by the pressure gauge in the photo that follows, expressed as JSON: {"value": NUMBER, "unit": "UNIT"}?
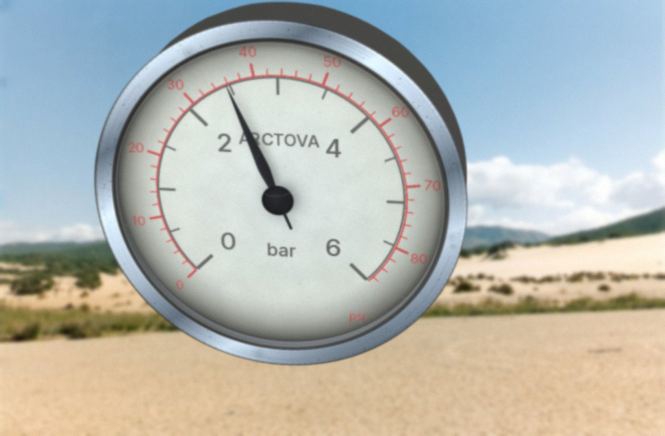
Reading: {"value": 2.5, "unit": "bar"}
